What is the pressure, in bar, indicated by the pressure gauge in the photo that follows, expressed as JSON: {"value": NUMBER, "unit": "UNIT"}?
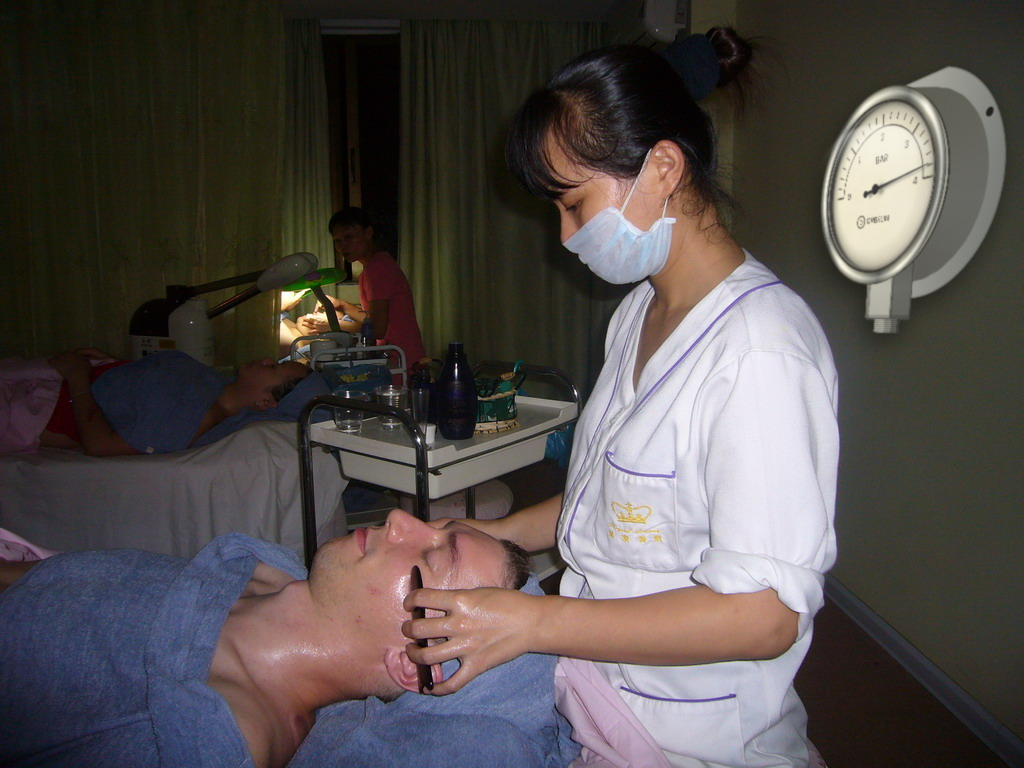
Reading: {"value": 3.8, "unit": "bar"}
